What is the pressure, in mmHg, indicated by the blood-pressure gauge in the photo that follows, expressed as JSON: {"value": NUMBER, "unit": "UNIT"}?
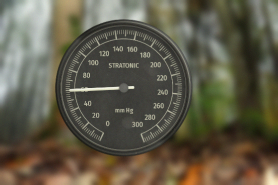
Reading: {"value": 60, "unit": "mmHg"}
